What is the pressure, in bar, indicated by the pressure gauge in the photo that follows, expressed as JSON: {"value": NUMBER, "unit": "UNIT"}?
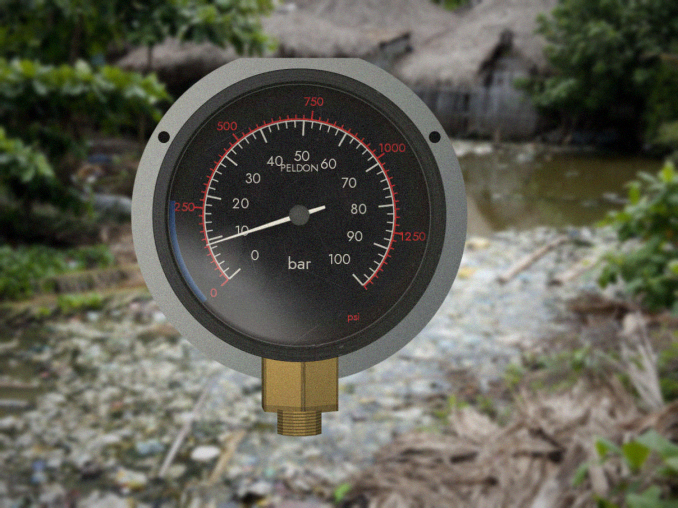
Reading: {"value": 9, "unit": "bar"}
